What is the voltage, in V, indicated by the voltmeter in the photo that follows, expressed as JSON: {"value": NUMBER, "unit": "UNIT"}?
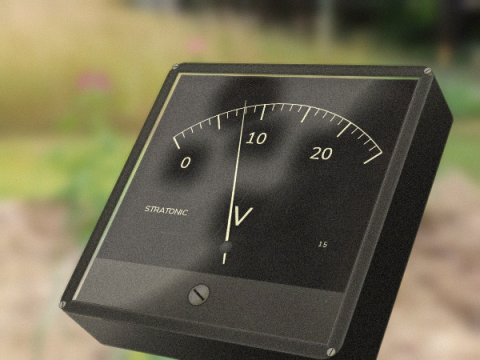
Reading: {"value": 8, "unit": "V"}
